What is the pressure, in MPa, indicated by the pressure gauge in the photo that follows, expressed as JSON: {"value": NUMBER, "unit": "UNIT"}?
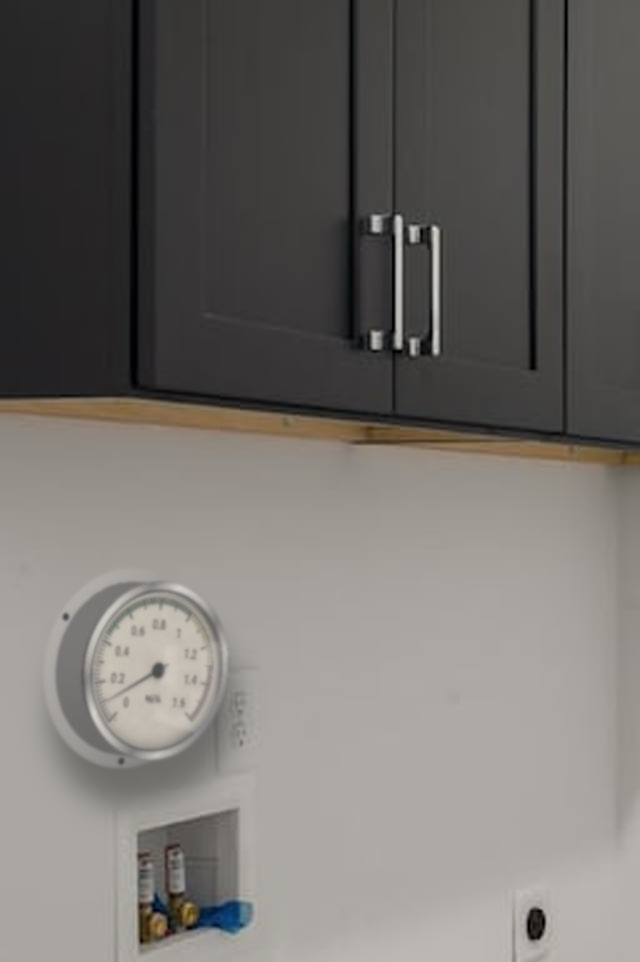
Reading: {"value": 0.1, "unit": "MPa"}
